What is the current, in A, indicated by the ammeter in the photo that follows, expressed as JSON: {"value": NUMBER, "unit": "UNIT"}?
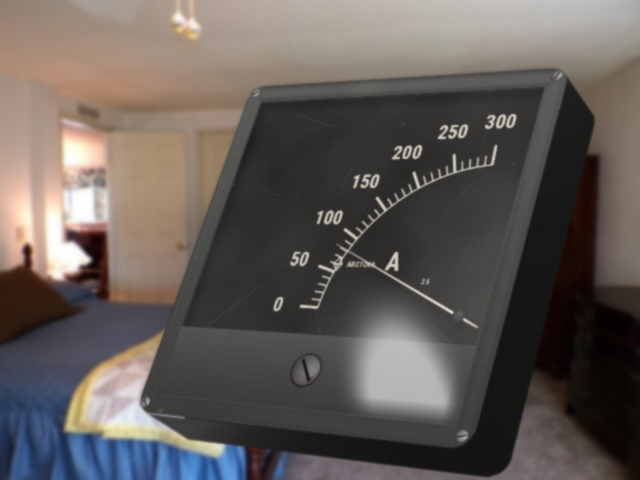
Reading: {"value": 80, "unit": "A"}
